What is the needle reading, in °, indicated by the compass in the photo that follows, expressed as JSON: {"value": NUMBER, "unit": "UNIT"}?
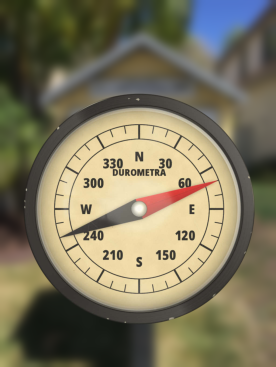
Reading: {"value": 70, "unit": "°"}
